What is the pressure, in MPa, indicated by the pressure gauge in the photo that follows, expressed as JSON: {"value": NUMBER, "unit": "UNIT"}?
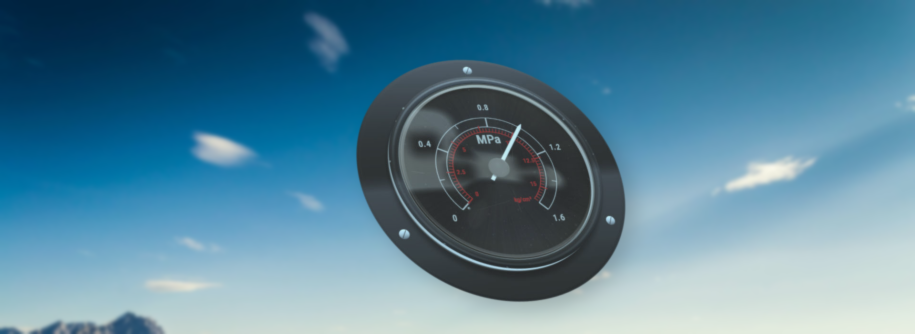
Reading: {"value": 1, "unit": "MPa"}
